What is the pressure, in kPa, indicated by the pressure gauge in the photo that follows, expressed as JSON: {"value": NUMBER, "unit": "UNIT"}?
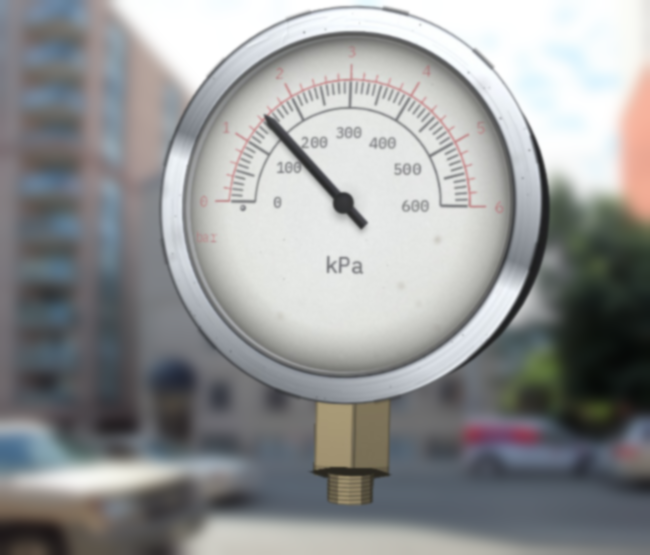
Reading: {"value": 150, "unit": "kPa"}
